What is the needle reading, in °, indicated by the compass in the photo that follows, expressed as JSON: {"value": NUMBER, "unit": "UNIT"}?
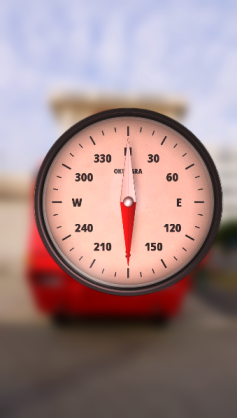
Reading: {"value": 180, "unit": "°"}
